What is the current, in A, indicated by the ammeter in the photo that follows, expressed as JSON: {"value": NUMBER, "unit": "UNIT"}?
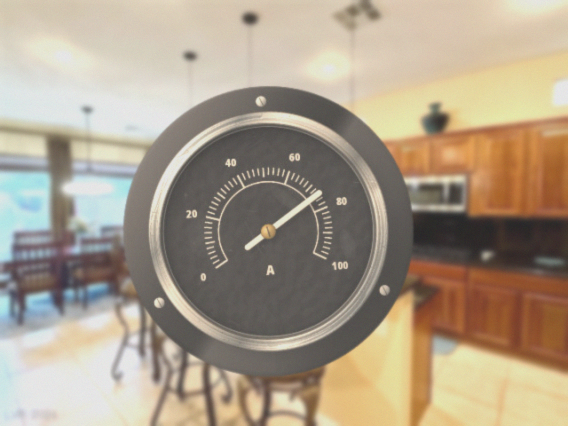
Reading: {"value": 74, "unit": "A"}
